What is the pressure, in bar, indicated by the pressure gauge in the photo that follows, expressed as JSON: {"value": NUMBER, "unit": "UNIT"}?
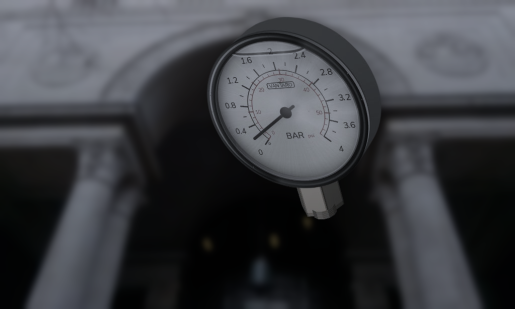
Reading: {"value": 0.2, "unit": "bar"}
